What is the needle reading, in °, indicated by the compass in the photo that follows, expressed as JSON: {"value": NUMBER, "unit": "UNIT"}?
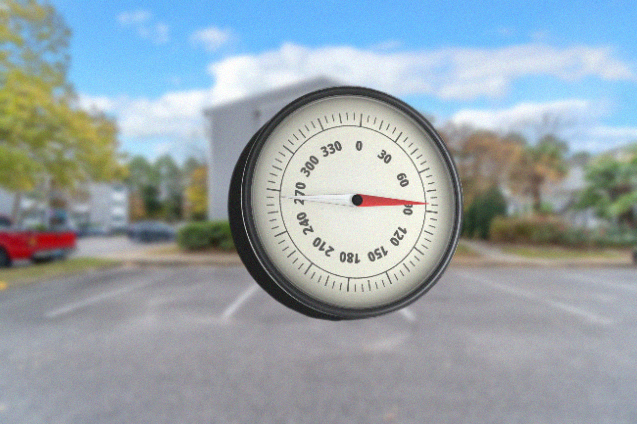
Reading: {"value": 85, "unit": "°"}
